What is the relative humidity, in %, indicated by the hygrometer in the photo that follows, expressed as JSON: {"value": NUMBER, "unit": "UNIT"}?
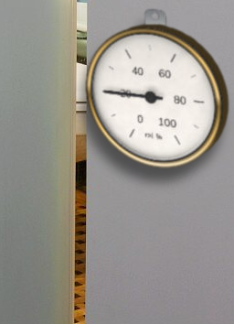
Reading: {"value": 20, "unit": "%"}
